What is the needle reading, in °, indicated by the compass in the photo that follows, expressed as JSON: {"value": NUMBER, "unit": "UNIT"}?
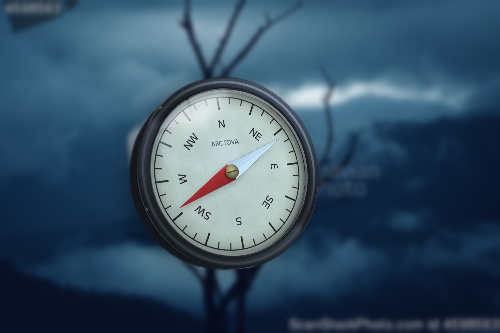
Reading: {"value": 245, "unit": "°"}
